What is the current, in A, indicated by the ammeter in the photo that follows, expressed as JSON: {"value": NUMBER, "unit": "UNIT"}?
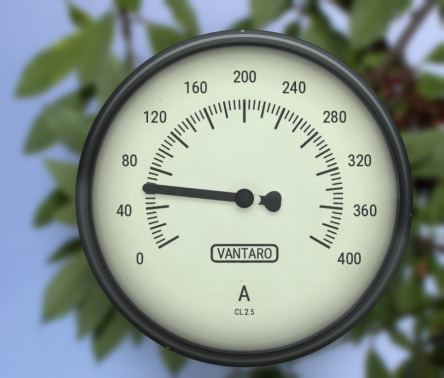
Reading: {"value": 60, "unit": "A"}
